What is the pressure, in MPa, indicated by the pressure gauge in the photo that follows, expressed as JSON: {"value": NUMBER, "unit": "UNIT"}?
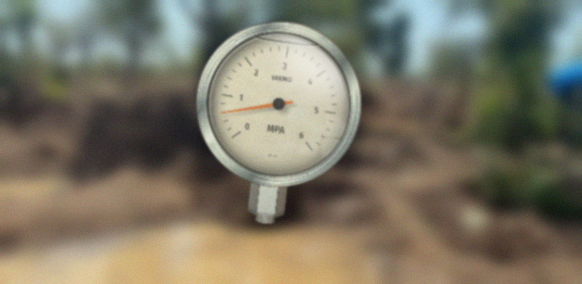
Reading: {"value": 0.6, "unit": "MPa"}
